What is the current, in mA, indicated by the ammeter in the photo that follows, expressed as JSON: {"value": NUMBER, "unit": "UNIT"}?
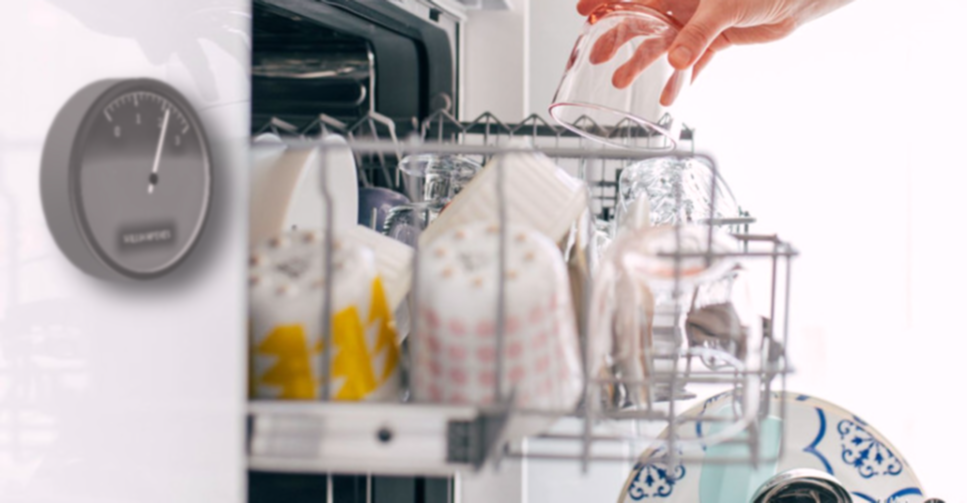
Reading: {"value": 2, "unit": "mA"}
